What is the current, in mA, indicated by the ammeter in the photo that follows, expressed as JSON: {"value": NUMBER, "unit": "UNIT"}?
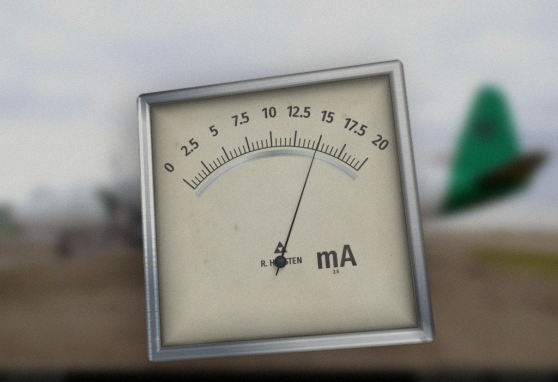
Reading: {"value": 15, "unit": "mA"}
